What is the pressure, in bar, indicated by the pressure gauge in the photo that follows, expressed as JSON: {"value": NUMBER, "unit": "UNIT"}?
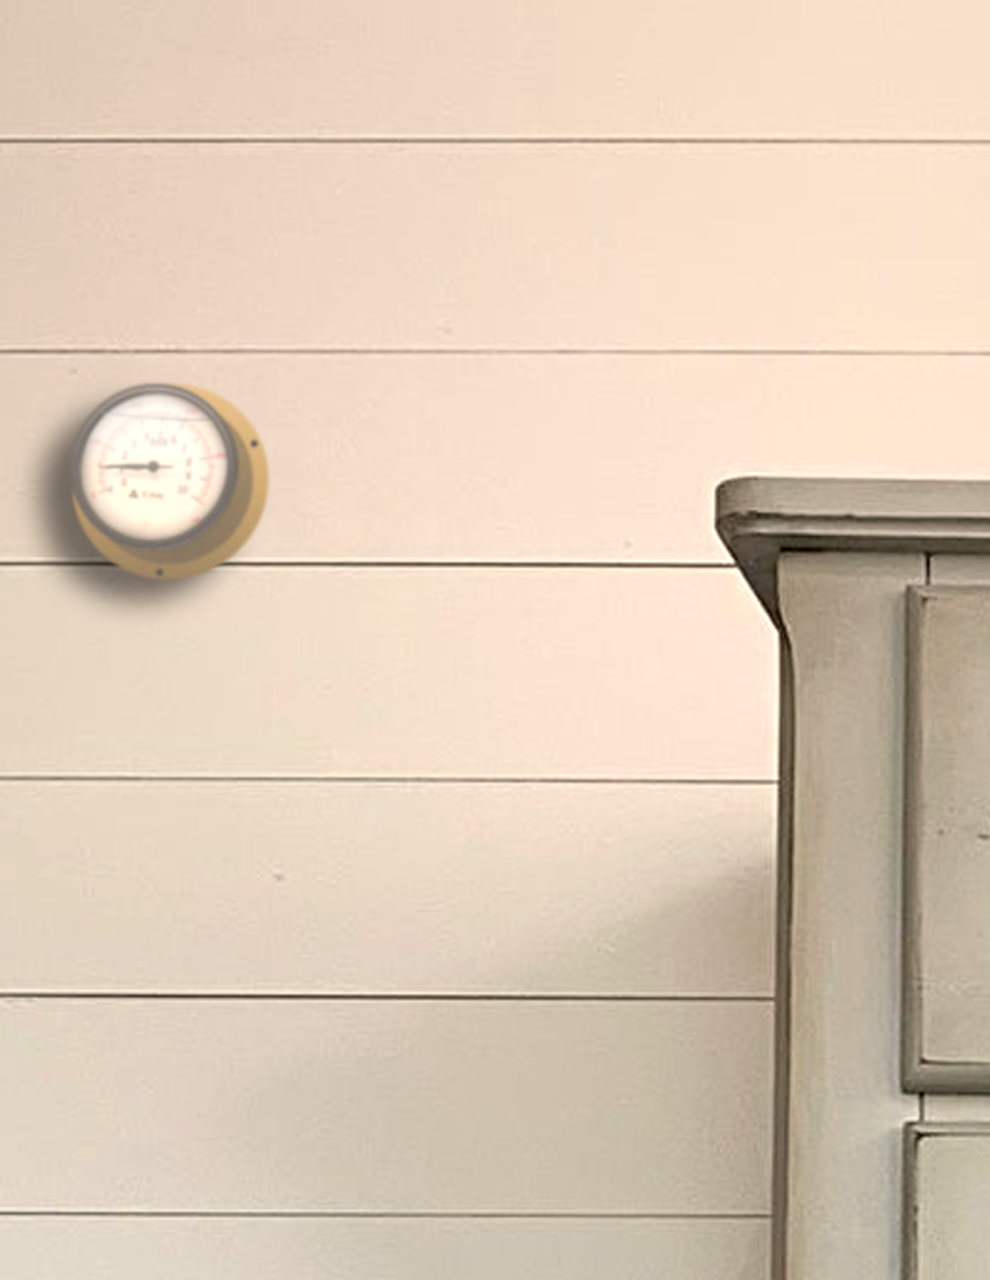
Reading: {"value": 1, "unit": "bar"}
